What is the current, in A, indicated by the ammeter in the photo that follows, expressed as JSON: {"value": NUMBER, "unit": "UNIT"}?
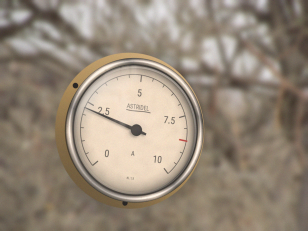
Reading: {"value": 2.25, "unit": "A"}
